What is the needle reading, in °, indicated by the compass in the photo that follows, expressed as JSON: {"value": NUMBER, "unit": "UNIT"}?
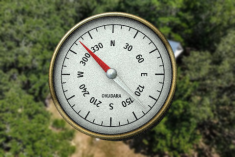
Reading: {"value": 315, "unit": "°"}
